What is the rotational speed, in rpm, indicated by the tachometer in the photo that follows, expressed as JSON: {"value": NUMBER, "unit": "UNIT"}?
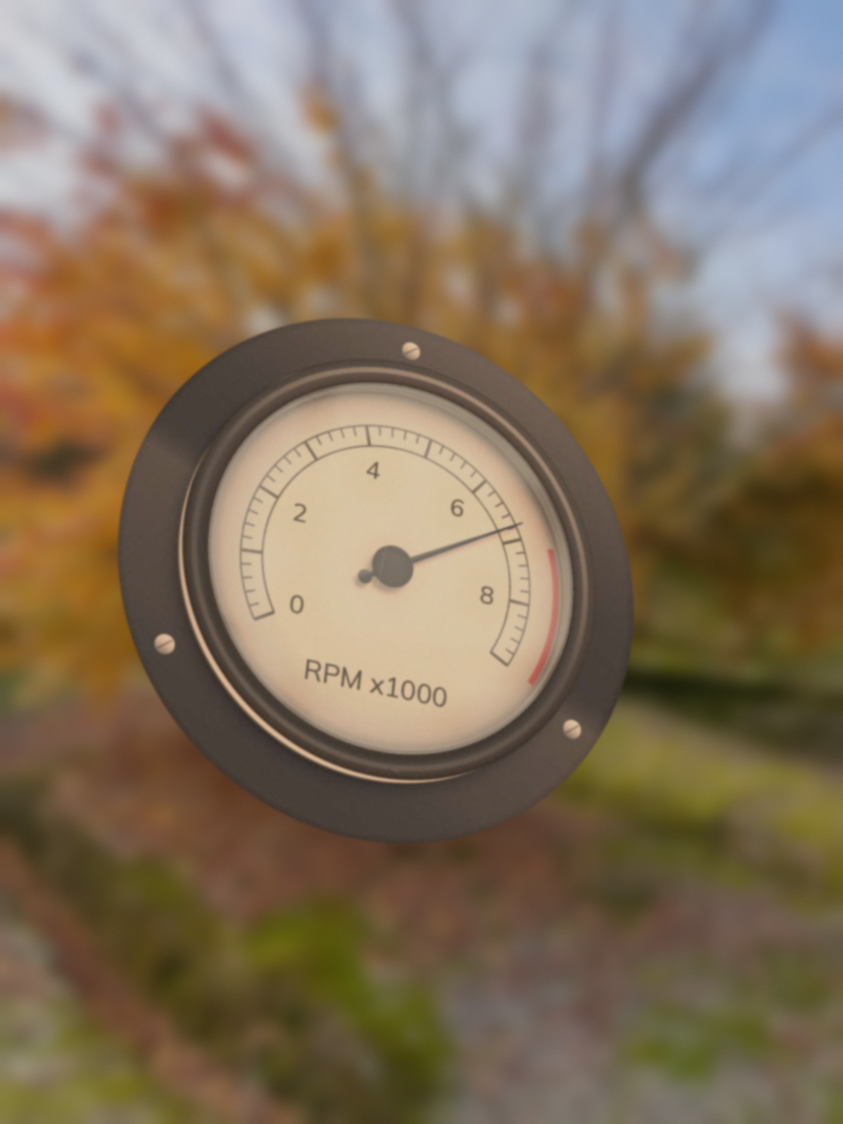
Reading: {"value": 6800, "unit": "rpm"}
